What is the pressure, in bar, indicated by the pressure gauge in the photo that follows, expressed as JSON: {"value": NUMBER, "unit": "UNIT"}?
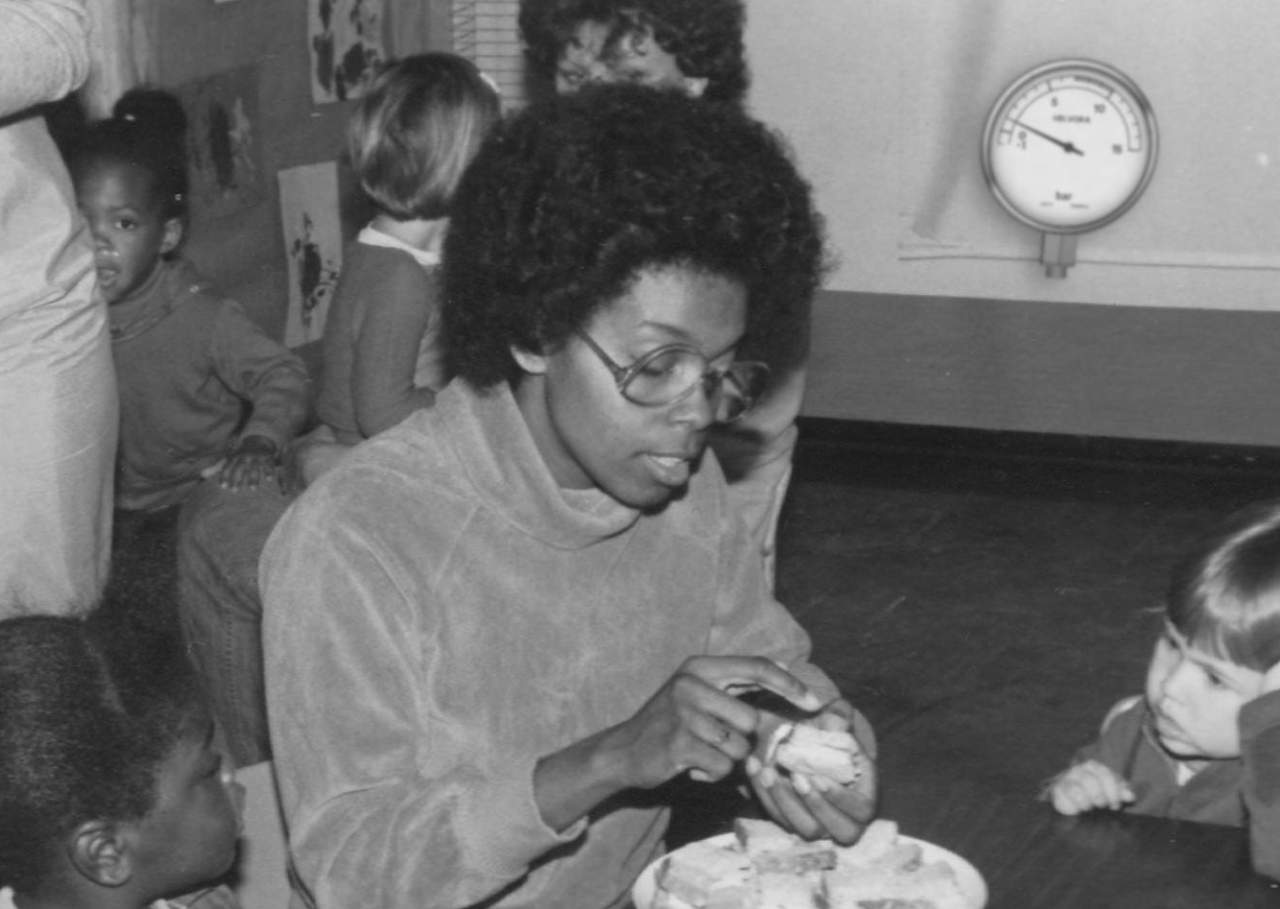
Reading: {"value": 1, "unit": "bar"}
